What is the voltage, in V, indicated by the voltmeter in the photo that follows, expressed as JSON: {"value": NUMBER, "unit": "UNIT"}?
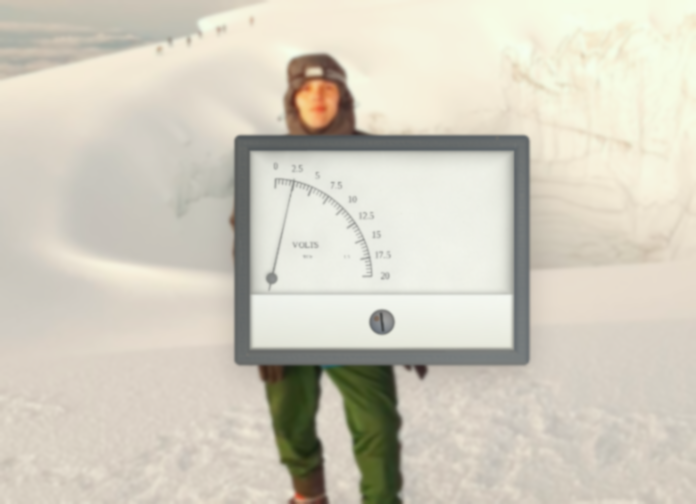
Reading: {"value": 2.5, "unit": "V"}
